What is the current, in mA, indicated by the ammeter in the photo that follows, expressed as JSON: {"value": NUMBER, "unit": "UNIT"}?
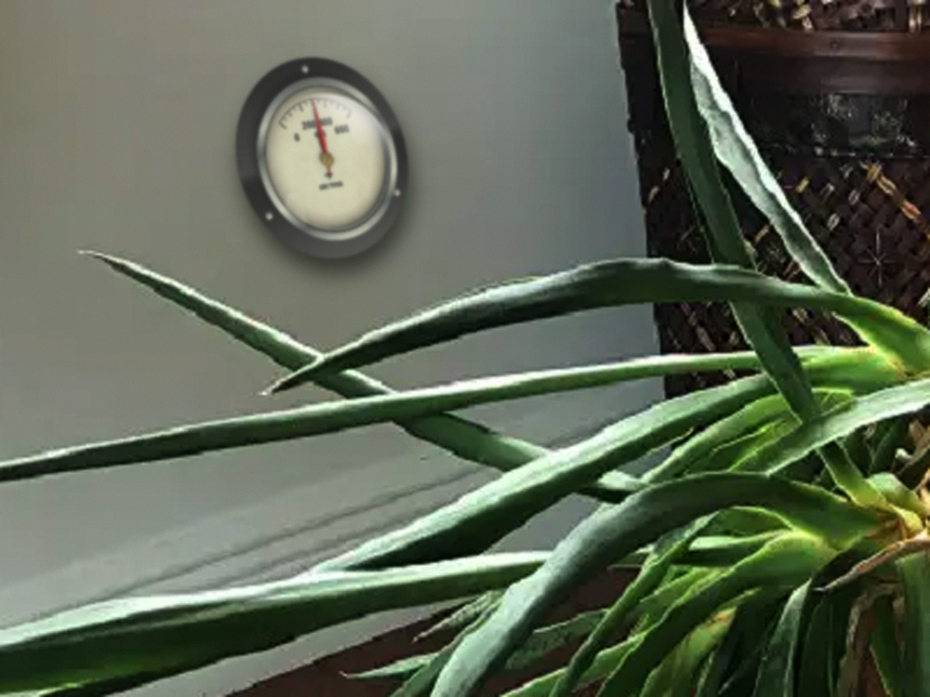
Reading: {"value": 300, "unit": "mA"}
